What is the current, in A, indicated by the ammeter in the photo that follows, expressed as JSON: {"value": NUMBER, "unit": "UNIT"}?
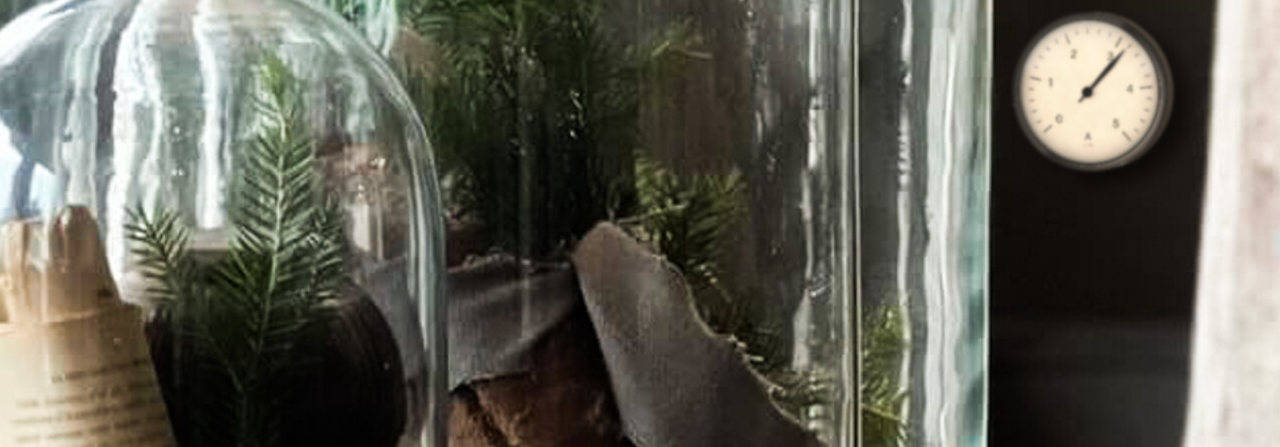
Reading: {"value": 3.2, "unit": "A"}
